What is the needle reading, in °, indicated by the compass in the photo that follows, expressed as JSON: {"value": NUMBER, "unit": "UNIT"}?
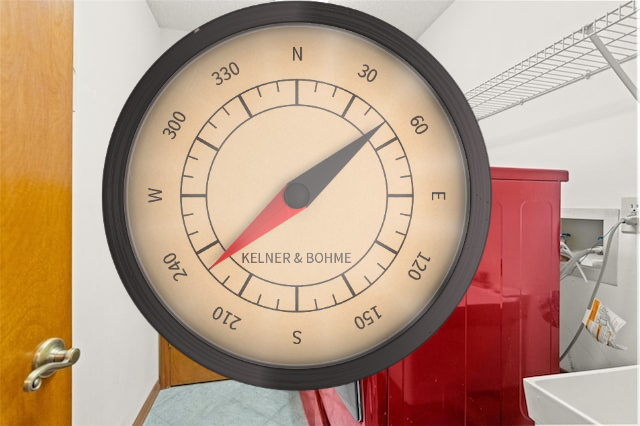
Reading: {"value": 230, "unit": "°"}
